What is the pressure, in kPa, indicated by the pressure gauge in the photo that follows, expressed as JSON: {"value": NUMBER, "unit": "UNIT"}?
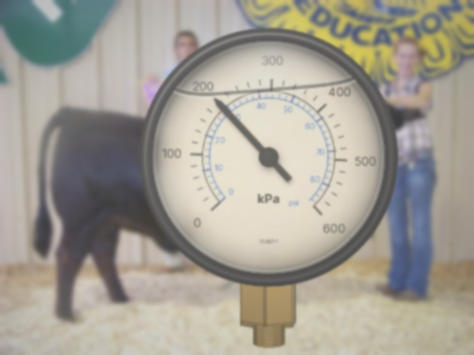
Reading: {"value": 200, "unit": "kPa"}
